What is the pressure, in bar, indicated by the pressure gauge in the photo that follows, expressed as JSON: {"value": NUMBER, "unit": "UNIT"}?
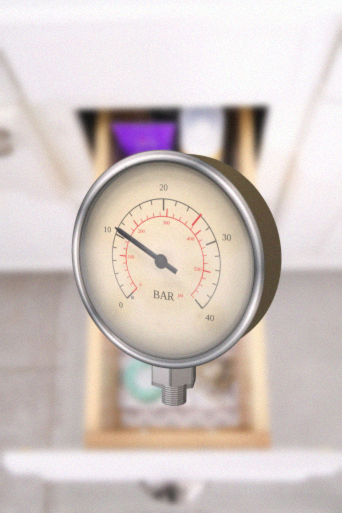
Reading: {"value": 11, "unit": "bar"}
